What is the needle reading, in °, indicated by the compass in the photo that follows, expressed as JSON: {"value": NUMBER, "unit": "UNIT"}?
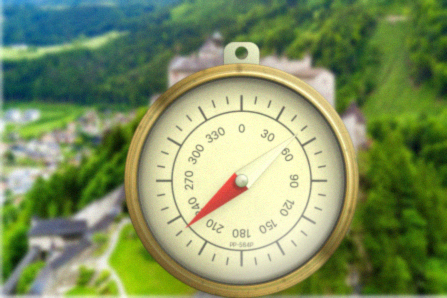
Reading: {"value": 230, "unit": "°"}
